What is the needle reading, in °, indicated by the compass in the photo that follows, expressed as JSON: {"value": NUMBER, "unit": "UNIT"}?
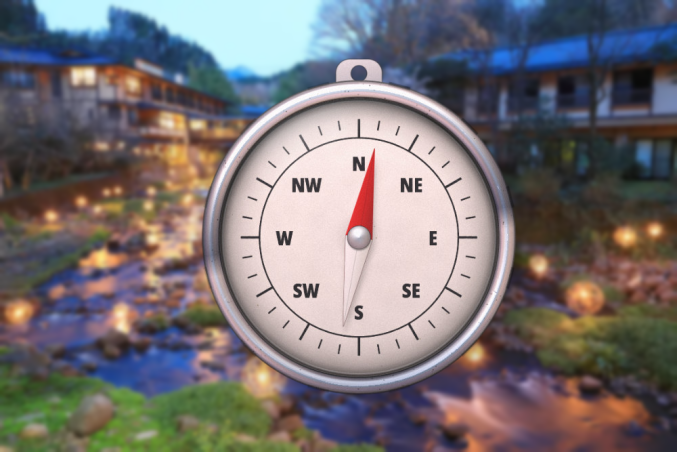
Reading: {"value": 10, "unit": "°"}
